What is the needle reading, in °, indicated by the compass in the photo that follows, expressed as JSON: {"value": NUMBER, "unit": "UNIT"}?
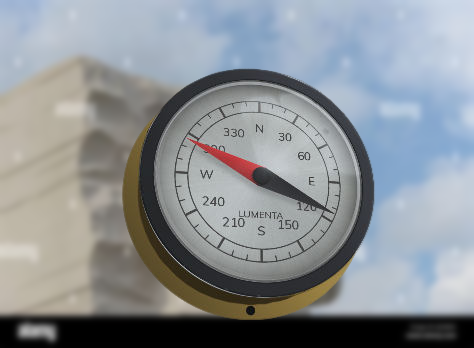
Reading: {"value": 295, "unit": "°"}
